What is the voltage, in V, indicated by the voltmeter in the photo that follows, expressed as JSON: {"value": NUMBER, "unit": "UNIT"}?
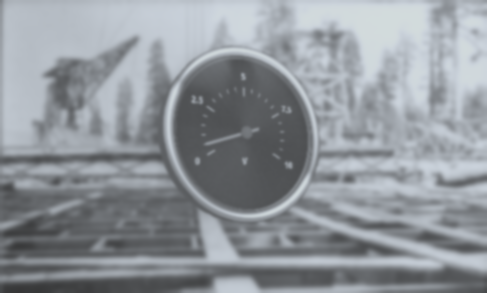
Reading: {"value": 0.5, "unit": "V"}
